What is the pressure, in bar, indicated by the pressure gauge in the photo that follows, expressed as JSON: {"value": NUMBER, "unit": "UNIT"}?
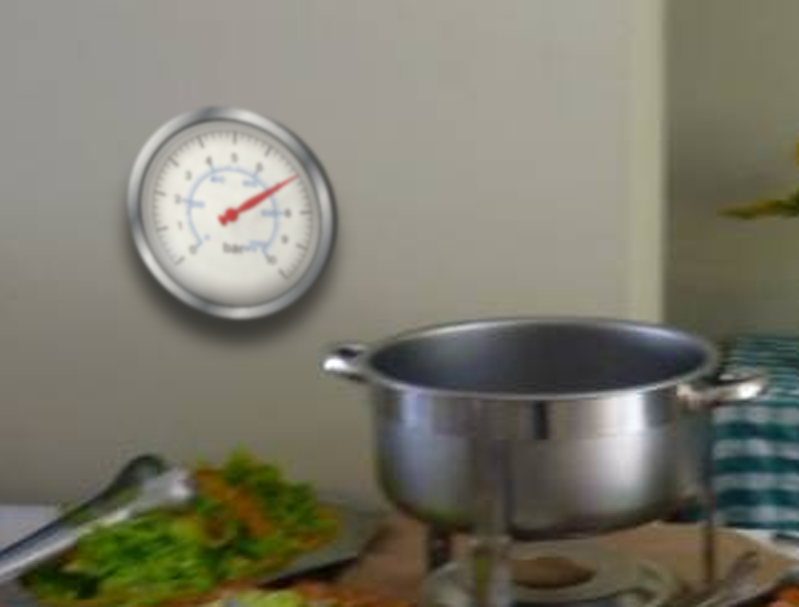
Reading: {"value": 7, "unit": "bar"}
